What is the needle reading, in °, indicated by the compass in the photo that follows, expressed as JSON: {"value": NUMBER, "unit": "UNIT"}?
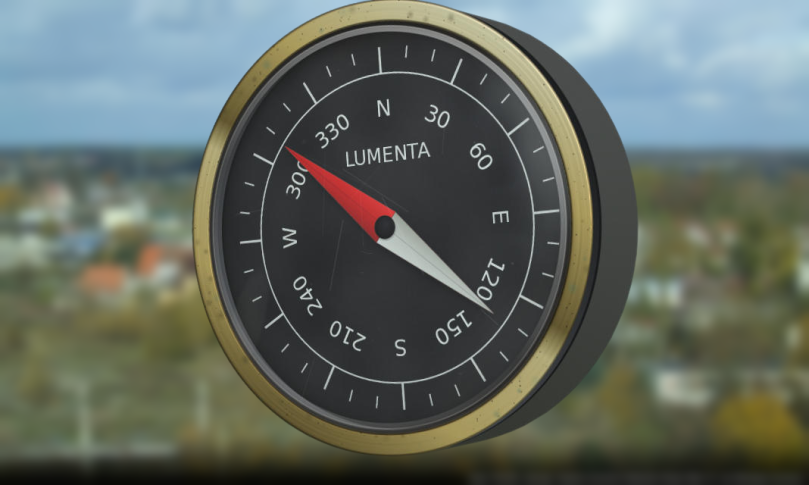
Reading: {"value": 310, "unit": "°"}
